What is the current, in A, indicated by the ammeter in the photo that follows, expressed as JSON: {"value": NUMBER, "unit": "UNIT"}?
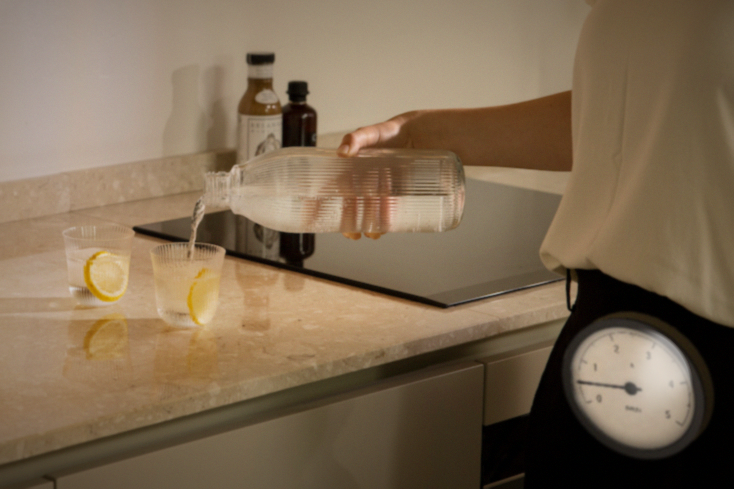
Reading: {"value": 0.5, "unit": "A"}
